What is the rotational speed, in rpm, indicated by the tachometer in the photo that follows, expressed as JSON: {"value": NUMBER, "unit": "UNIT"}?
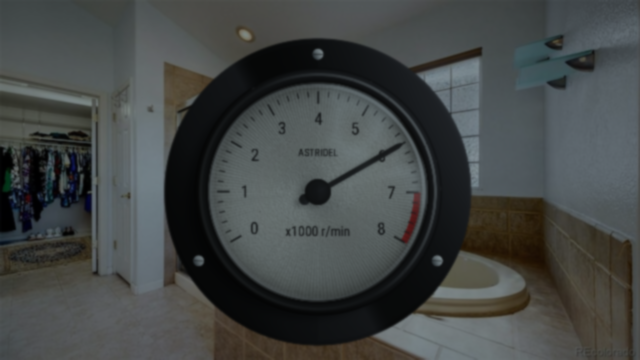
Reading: {"value": 6000, "unit": "rpm"}
